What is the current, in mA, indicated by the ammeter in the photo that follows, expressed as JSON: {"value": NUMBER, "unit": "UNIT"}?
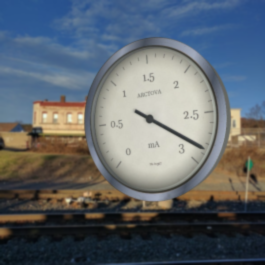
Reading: {"value": 2.85, "unit": "mA"}
